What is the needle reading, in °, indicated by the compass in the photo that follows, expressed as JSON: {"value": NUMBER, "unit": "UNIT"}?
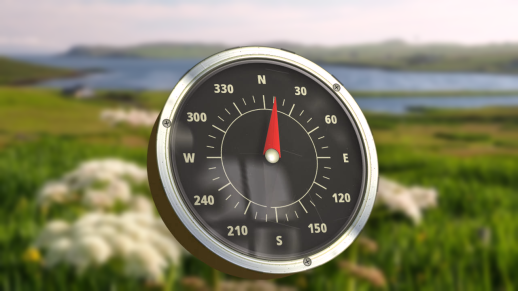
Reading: {"value": 10, "unit": "°"}
